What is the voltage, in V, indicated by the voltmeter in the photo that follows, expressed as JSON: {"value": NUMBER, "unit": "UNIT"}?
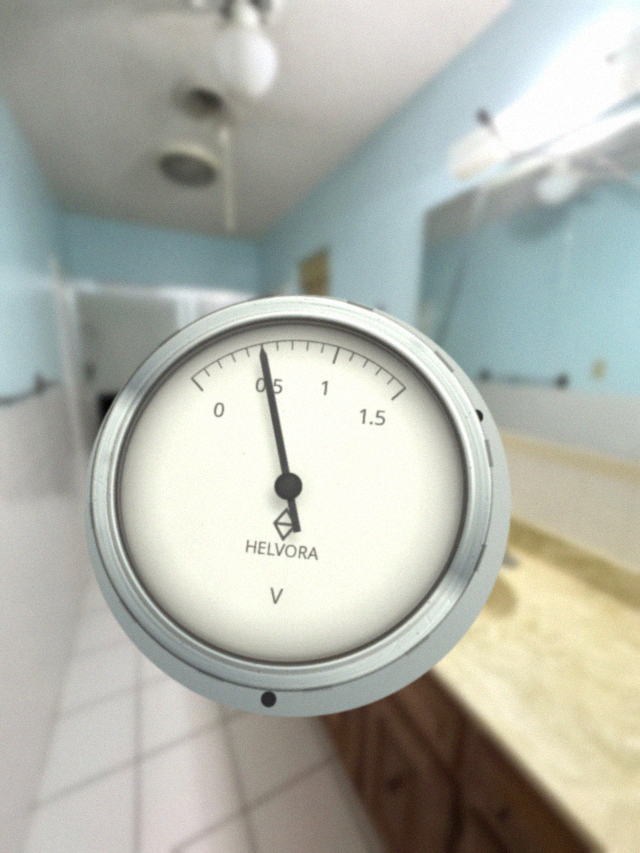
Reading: {"value": 0.5, "unit": "V"}
